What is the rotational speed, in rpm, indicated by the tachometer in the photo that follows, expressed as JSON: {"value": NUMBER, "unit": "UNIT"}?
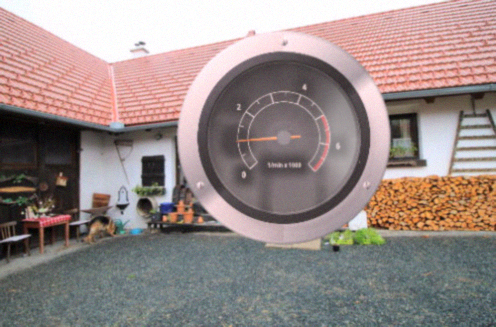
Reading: {"value": 1000, "unit": "rpm"}
